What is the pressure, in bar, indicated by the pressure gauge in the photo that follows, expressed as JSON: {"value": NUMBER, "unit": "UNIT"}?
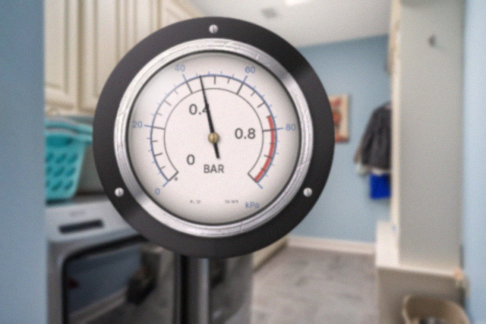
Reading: {"value": 0.45, "unit": "bar"}
